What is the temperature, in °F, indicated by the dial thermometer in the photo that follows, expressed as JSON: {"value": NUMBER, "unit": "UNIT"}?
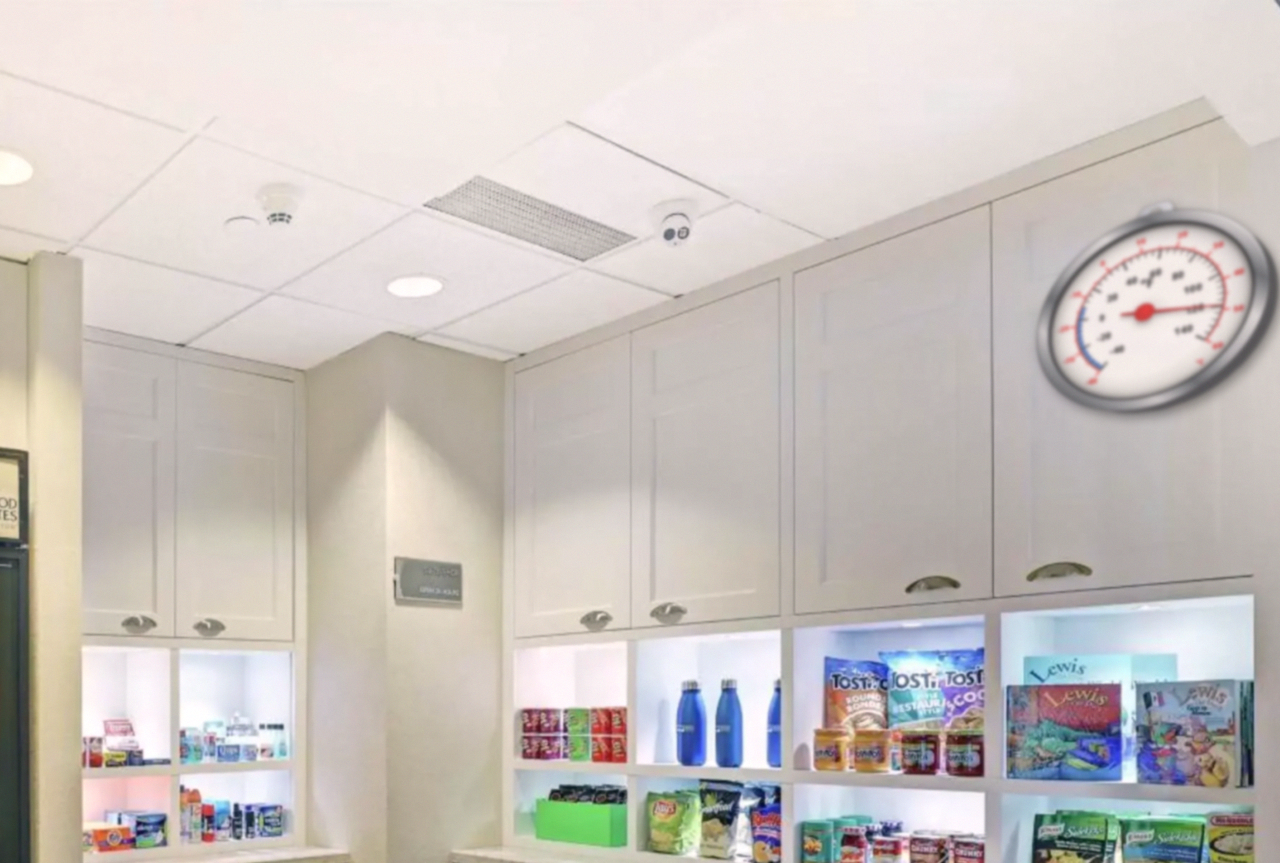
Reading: {"value": 120, "unit": "°F"}
